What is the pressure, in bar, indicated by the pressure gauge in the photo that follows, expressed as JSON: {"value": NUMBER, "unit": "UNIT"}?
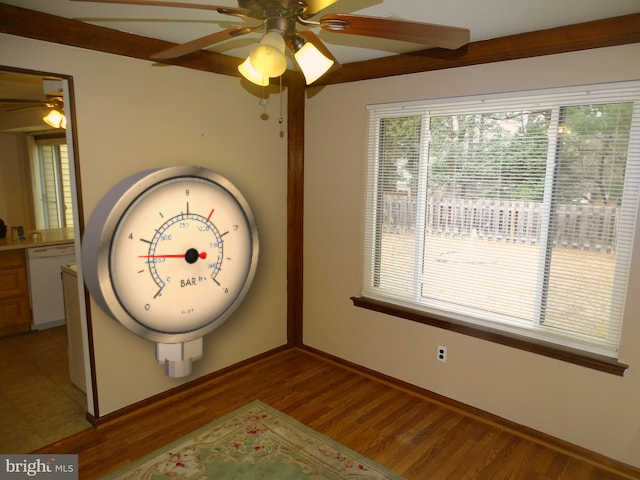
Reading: {"value": 3, "unit": "bar"}
